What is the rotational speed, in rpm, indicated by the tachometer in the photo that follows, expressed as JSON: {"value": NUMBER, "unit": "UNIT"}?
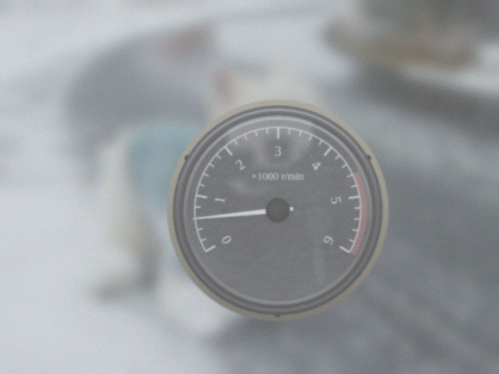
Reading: {"value": 600, "unit": "rpm"}
